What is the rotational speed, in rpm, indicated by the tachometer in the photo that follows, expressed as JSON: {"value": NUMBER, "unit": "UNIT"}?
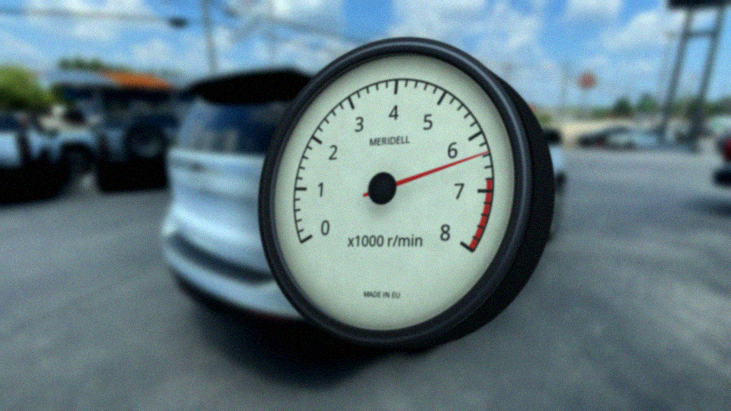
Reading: {"value": 6400, "unit": "rpm"}
